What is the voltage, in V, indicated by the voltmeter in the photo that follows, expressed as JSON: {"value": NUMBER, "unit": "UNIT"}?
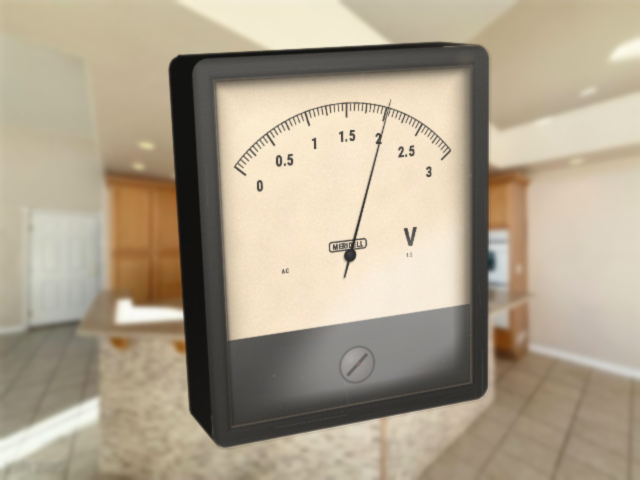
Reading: {"value": 2, "unit": "V"}
